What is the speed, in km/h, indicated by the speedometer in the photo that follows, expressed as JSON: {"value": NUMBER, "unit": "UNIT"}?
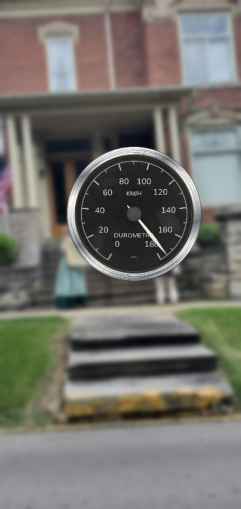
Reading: {"value": 175, "unit": "km/h"}
